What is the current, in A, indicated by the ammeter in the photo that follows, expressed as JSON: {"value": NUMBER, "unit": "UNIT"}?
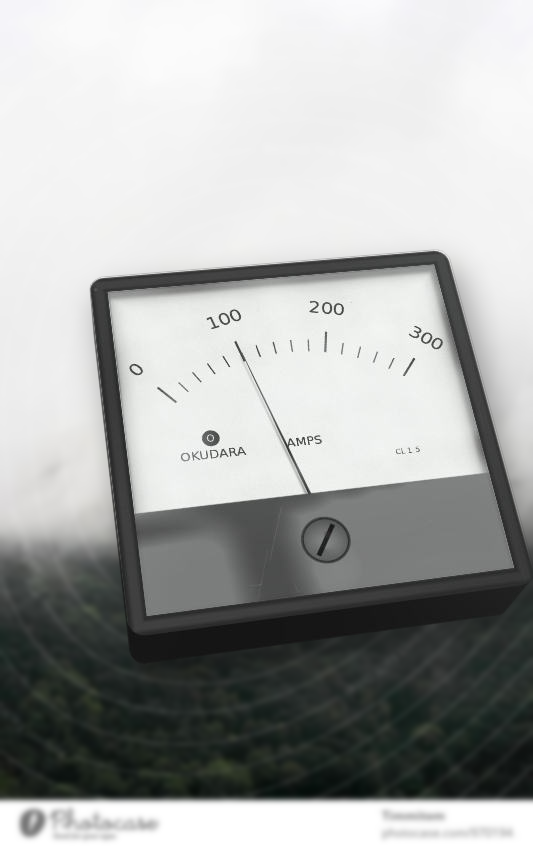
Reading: {"value": 100, "unit": "A"}
